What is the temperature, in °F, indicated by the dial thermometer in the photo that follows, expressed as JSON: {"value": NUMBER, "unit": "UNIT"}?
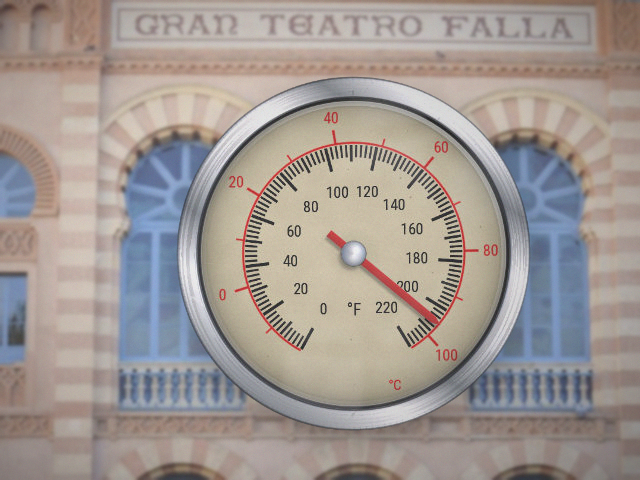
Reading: {"value": 206, "unit": "°F"}
